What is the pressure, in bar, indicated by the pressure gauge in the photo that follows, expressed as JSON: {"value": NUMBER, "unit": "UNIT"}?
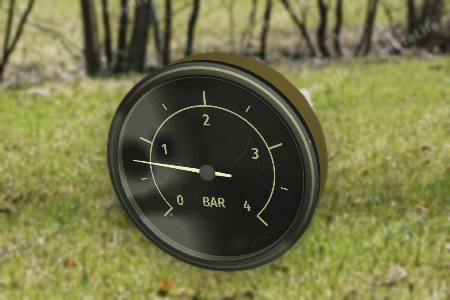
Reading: {"value": 0.75, "unit": "bar"}
